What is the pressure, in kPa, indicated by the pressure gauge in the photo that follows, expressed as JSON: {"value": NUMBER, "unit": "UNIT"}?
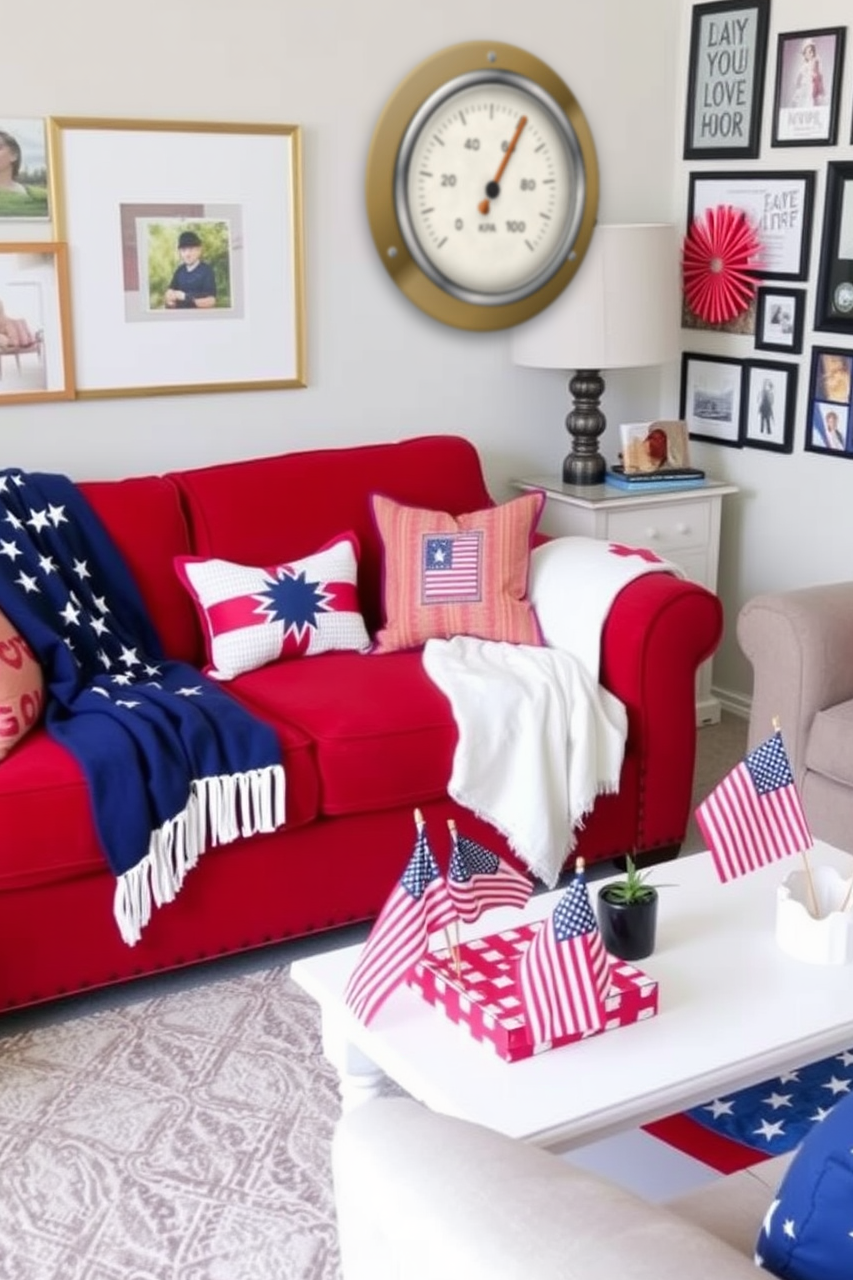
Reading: {"value": 60, "unit": "kPa"}
